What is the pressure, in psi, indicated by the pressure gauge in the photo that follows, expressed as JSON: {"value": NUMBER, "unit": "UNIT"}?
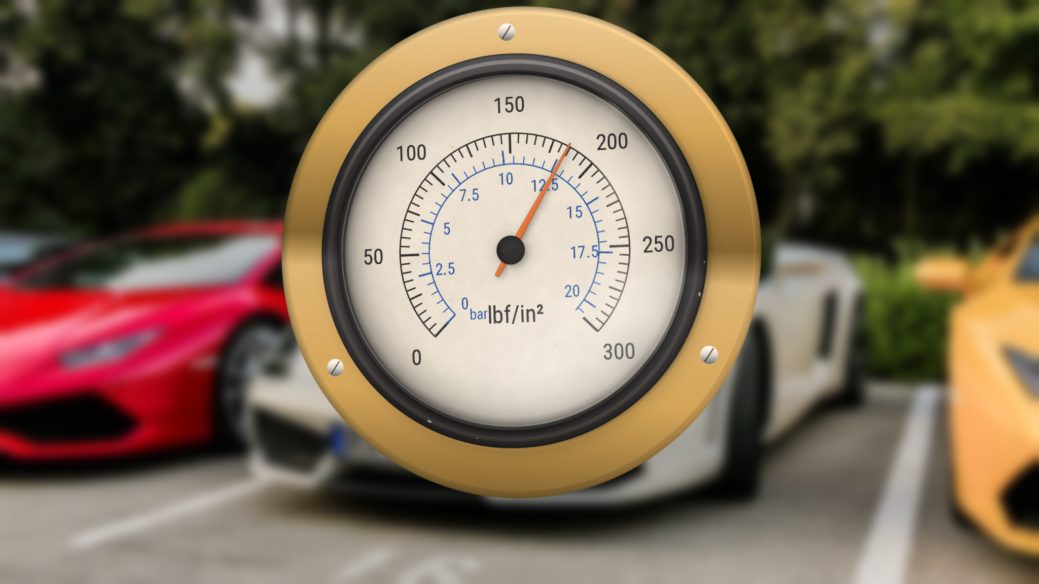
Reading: {"value": 185, "unit": "psi"}
